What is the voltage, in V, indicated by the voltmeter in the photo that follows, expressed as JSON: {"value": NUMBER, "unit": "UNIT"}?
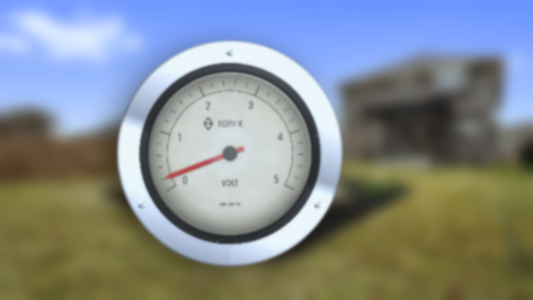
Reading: {"value": 0.2, "unit": "V"}
